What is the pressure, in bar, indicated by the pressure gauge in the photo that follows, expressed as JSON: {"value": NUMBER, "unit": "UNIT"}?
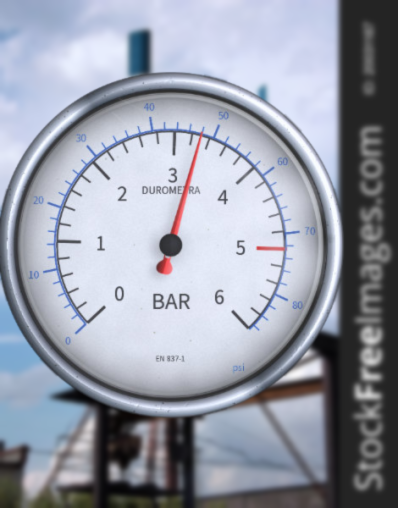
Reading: {"value": 3.3, "unit": "bar"}
